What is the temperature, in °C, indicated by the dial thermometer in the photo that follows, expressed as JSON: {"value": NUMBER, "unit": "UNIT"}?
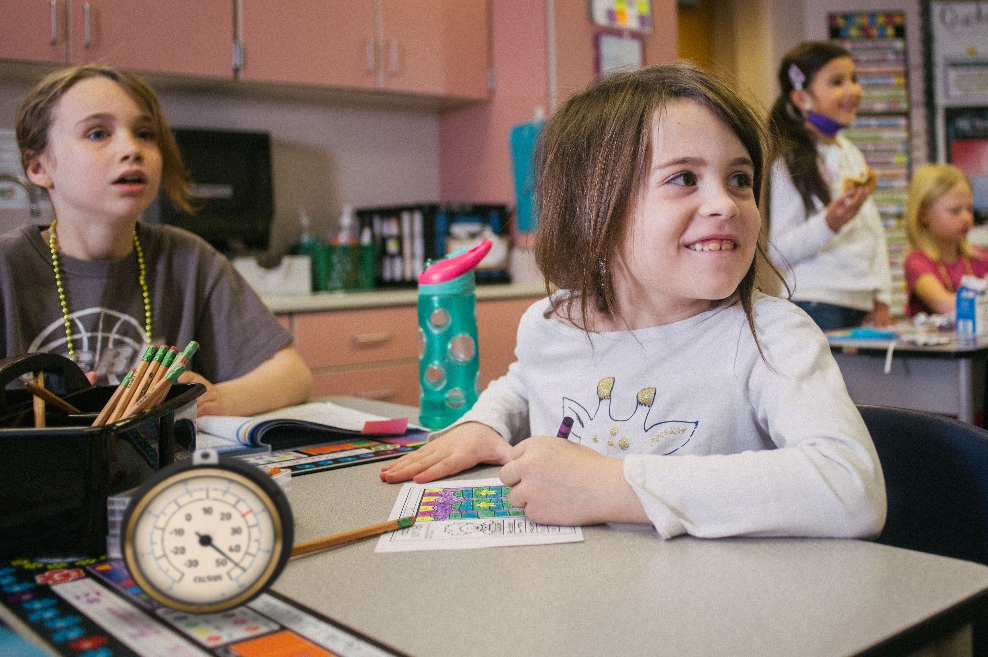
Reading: {"value": 45, "unit": "°C"}
